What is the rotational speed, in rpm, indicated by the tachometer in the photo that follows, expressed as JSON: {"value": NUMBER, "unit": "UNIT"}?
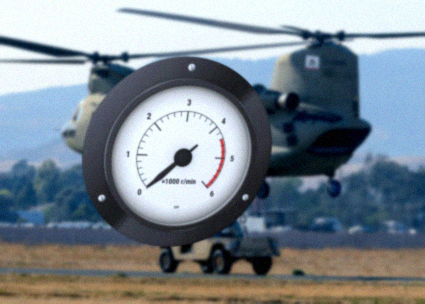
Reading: {"value": 0, "unit": "rpm"}
